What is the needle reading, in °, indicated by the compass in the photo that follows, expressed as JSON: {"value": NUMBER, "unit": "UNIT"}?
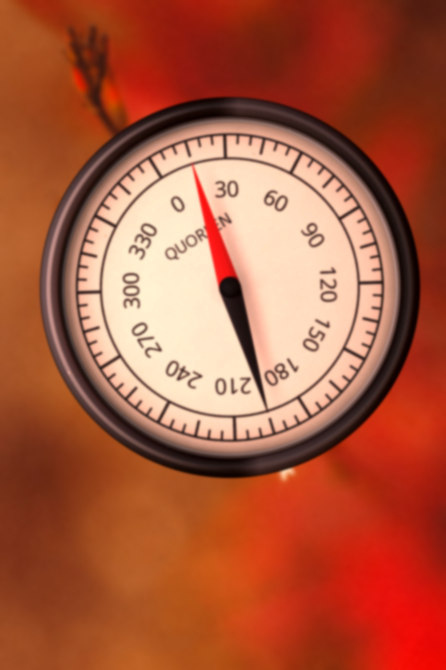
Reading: {"value": 15, "unit": "°"}
